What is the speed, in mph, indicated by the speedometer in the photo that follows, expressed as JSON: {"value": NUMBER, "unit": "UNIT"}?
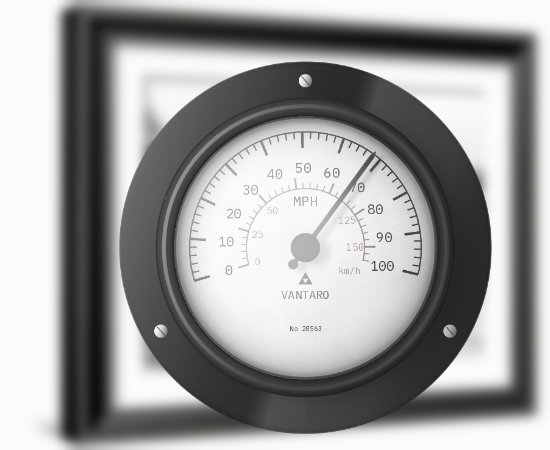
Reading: {"value": 68, "unit": "mph"}
